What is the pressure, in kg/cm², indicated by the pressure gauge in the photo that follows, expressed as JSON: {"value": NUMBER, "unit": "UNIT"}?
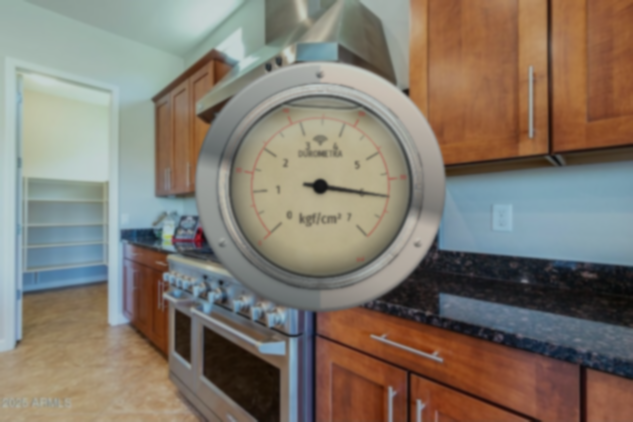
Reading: {"value": 6, "unit": "kg/cm²"}
